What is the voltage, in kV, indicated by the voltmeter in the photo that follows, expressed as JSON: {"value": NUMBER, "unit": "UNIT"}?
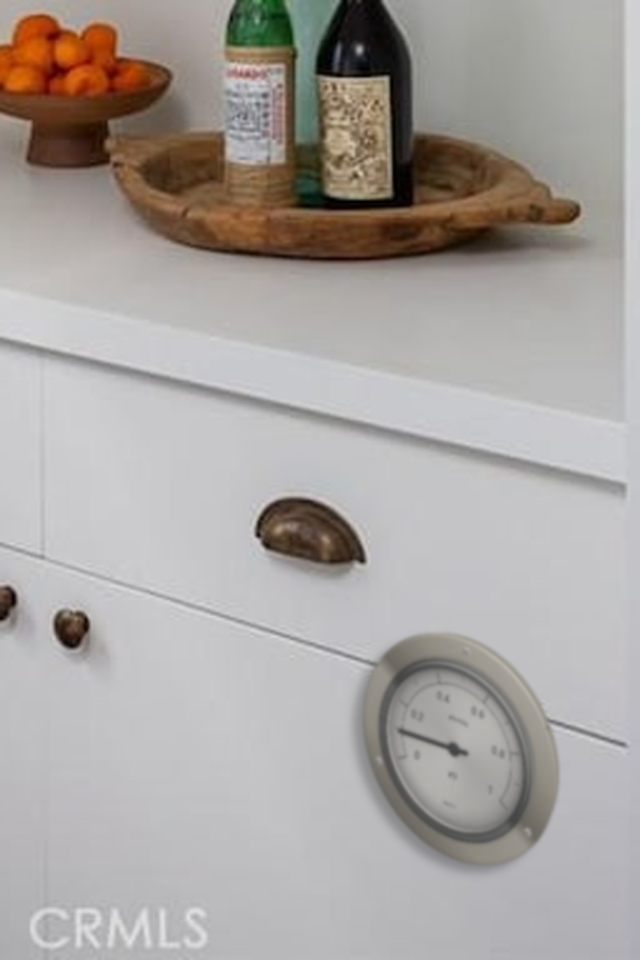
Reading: {"value": 0.1, "unit": "kV"}
